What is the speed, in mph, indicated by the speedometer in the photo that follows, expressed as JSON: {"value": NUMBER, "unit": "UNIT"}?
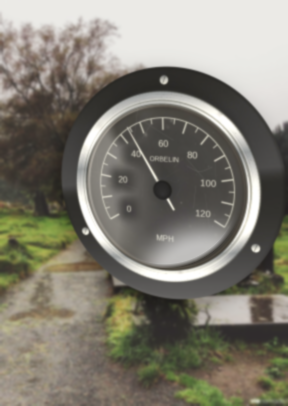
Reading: {"value": 45, "unit": "mph"}
